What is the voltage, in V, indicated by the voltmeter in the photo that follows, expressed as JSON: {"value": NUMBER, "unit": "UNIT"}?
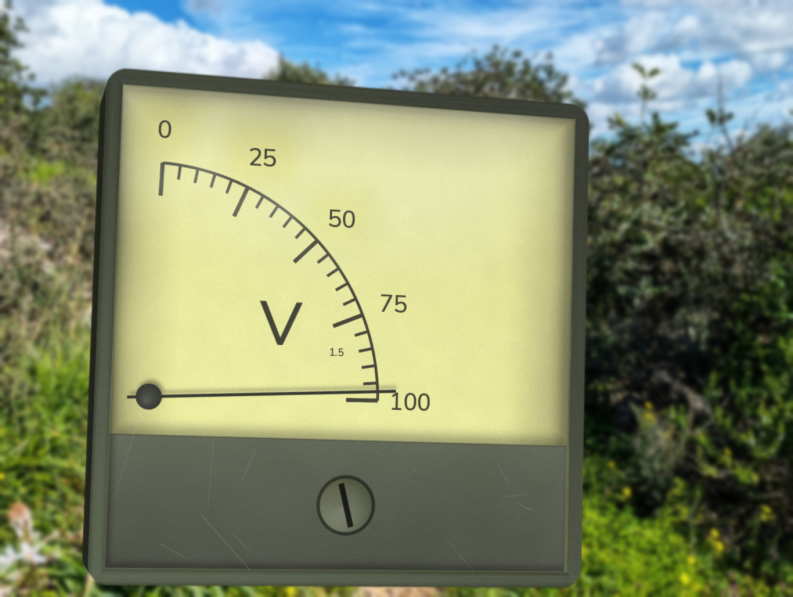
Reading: {"value": 97.5, "unit": "V"}
